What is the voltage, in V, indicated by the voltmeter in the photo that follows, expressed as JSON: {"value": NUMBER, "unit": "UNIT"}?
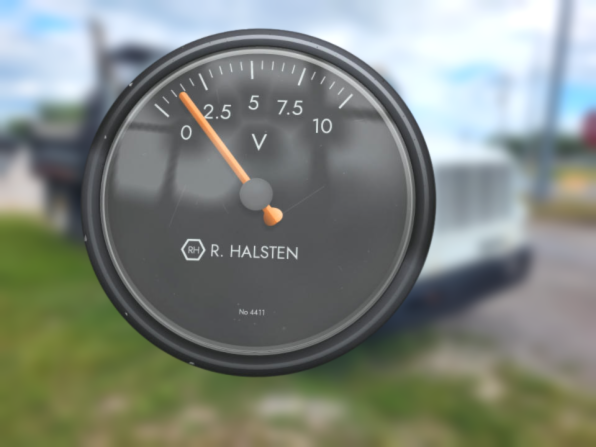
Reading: {"value": 1.25, "unit": "V"}
